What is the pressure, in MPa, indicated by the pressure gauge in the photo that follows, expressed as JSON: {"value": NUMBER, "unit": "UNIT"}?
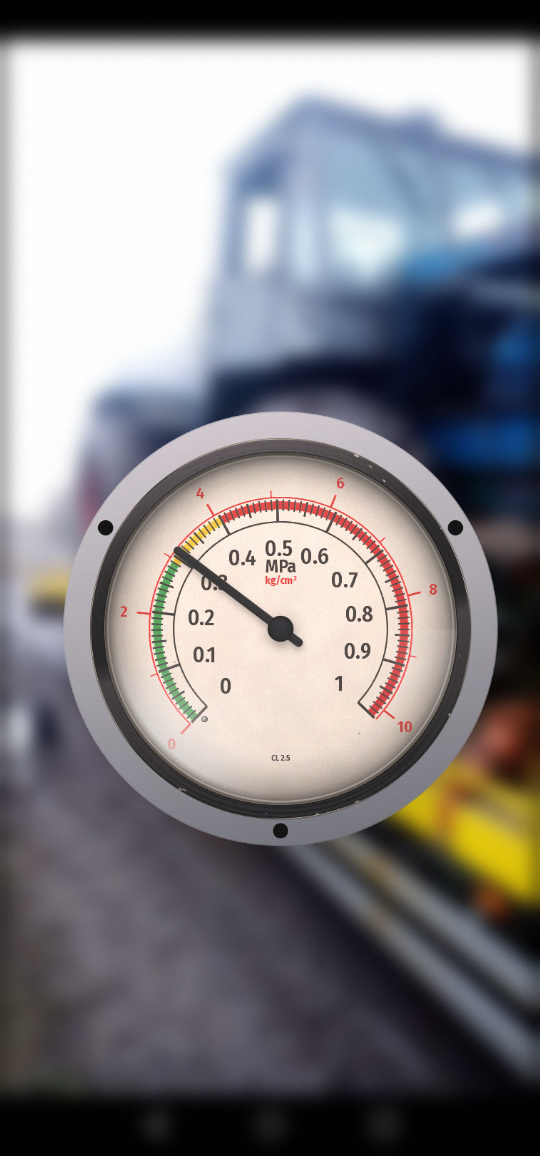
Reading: {"value": 0.31, "unit": "MPa"}
